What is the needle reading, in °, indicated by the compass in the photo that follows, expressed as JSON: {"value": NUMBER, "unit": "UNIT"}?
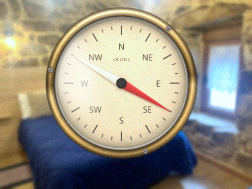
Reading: {"value": 120, "unit": "°"}
